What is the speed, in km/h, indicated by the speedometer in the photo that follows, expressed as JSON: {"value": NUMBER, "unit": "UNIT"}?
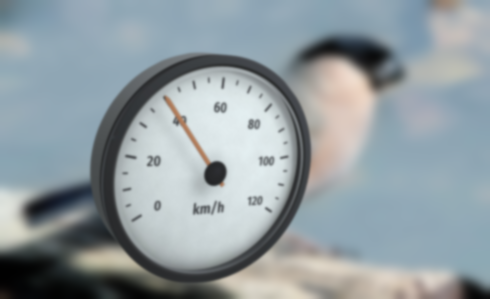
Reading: {"value": 40, "unit": "km/h"}
